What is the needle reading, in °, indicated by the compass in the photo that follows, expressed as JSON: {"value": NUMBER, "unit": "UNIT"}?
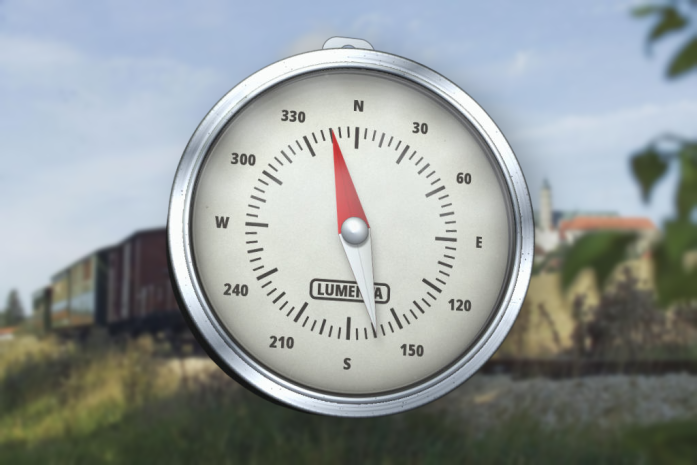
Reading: {"value": 345, "unit": "°"}
